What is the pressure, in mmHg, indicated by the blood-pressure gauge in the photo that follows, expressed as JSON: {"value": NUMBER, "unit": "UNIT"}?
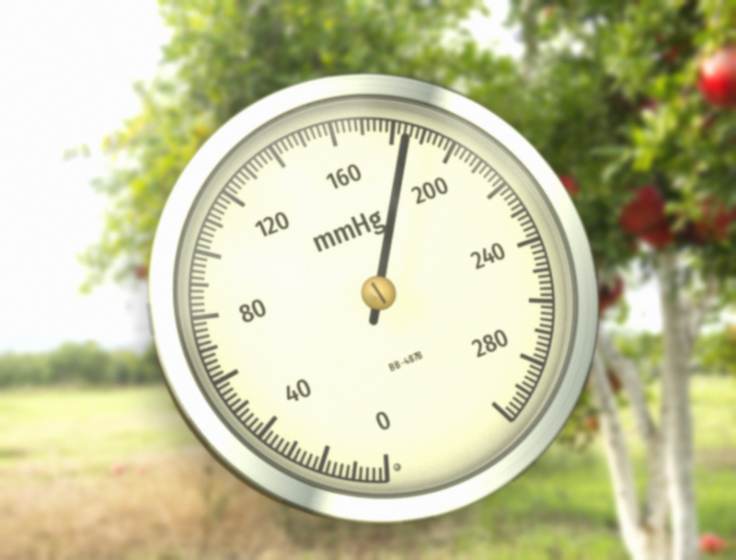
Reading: {"value": 184, "unit": "mmHg"}
